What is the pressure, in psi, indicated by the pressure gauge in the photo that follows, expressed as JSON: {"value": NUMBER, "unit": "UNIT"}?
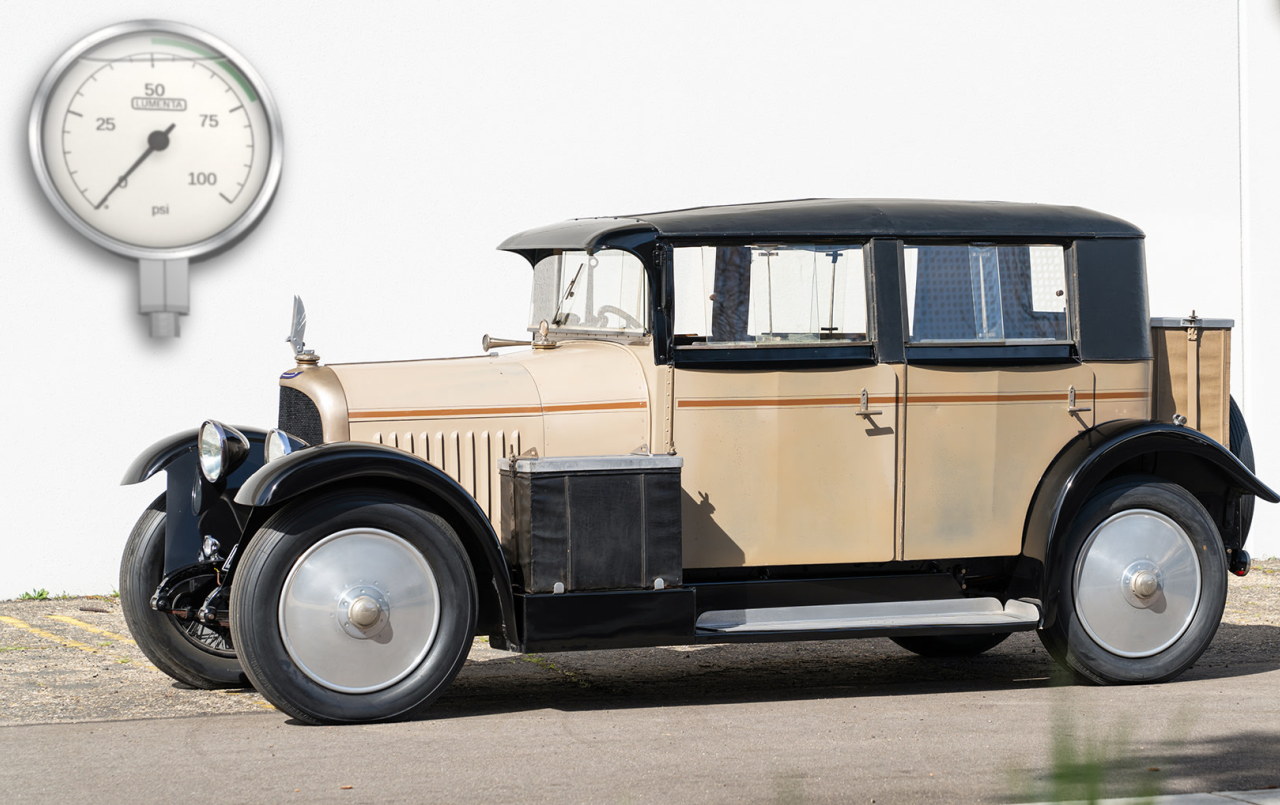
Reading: {"value": 0, "unit": "psi"}
